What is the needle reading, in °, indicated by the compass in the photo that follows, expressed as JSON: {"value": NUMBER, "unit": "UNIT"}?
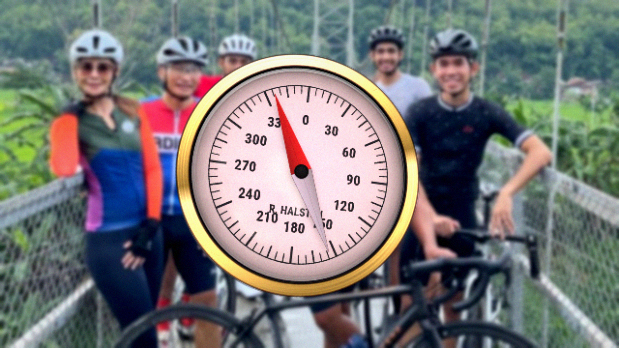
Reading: {"value": 335, "unit": "°"}
